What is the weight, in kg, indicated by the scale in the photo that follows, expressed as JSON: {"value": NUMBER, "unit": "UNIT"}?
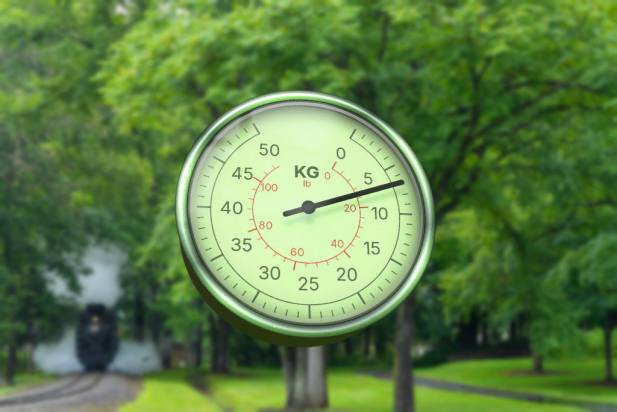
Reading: {"value": 7, "unit": "kg"}
